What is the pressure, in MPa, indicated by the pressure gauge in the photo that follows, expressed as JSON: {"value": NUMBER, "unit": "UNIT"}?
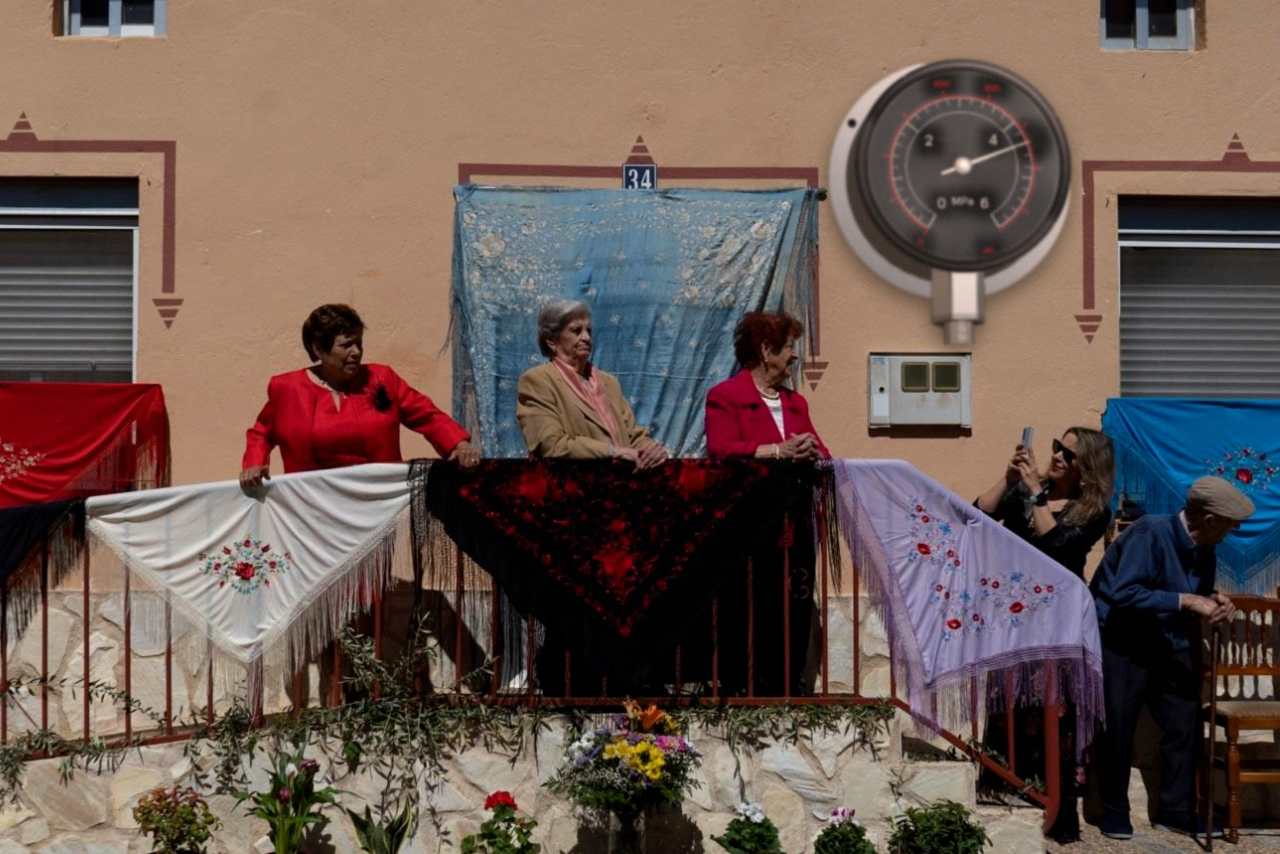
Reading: {"value": 4.4, "unit": "MPa"}
